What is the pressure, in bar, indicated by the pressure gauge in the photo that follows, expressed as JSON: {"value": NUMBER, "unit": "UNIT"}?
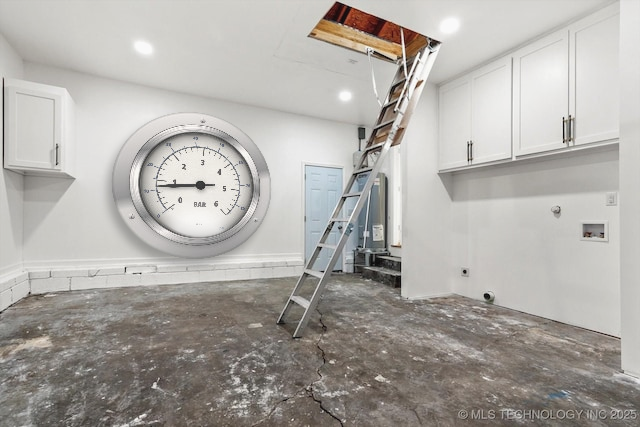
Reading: {"value": 0.8, "unit": "bar"}
